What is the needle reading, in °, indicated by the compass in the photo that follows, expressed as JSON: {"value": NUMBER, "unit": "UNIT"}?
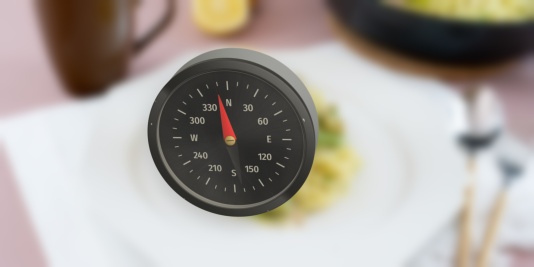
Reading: {"value": 350, "unit": "°"}
